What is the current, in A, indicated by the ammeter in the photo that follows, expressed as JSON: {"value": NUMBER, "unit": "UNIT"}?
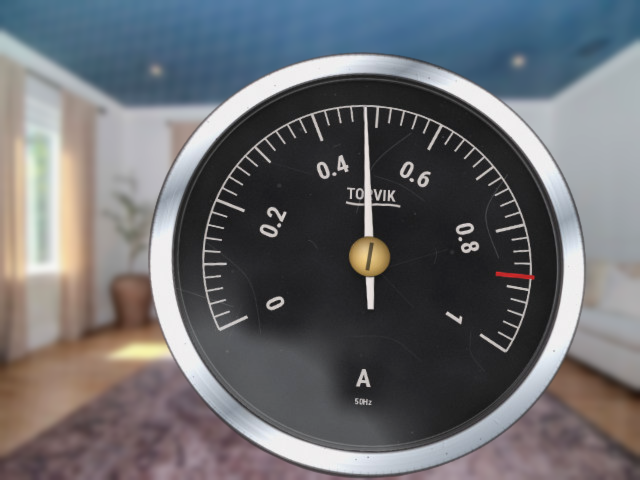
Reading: {"value": 0.48, "unit": "A"}
